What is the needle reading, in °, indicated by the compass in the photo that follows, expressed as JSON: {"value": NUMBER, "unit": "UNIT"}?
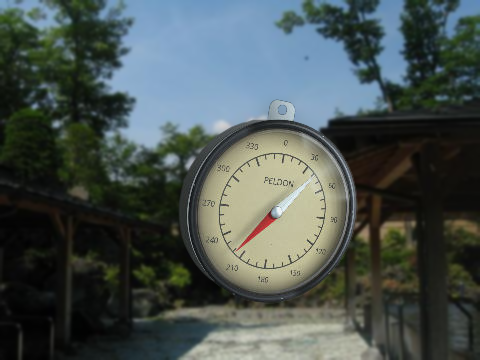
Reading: {"value": 220, "unit": "°"}
